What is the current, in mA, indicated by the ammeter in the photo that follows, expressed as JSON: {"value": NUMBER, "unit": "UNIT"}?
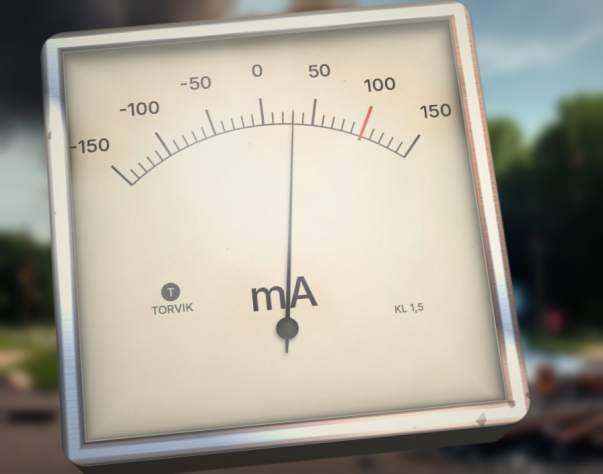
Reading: {"value": 30, "unit": "mA"}
